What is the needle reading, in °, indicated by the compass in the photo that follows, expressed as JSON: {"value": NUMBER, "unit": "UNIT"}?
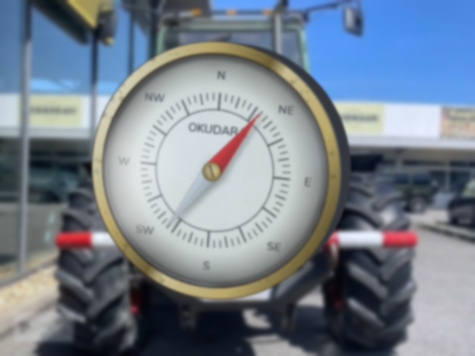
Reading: {"value": 35, "unit": "°"}
